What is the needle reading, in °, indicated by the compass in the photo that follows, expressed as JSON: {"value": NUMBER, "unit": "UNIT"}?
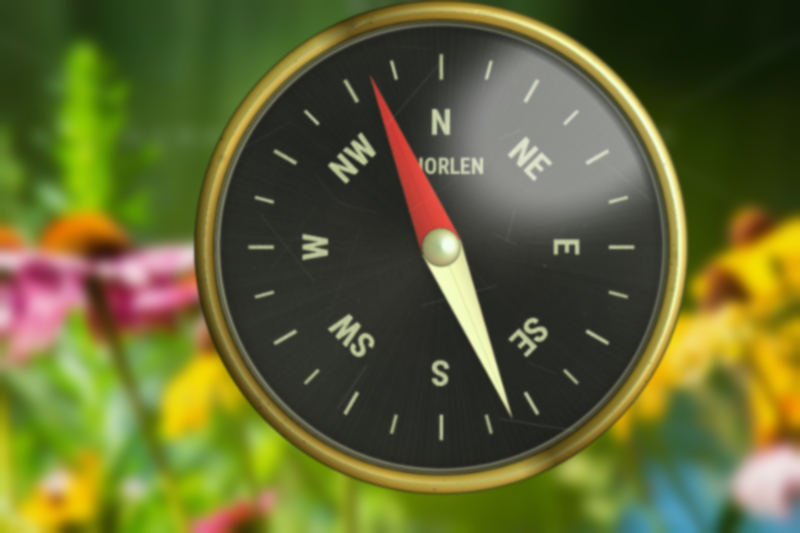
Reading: {"value": 337.5, "unit": "°"}
